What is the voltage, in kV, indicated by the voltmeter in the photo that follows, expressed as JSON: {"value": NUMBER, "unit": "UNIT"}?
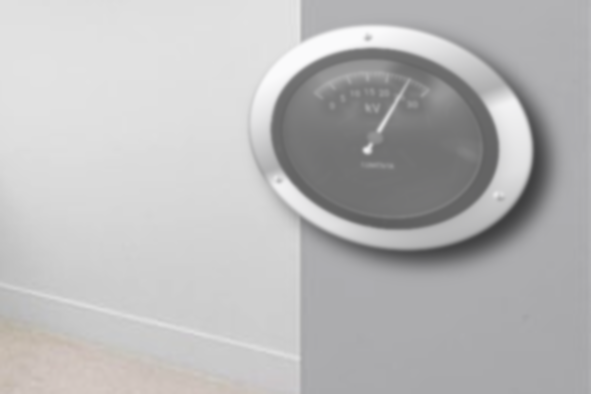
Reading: {"value": 25, "unit": "kV"}
